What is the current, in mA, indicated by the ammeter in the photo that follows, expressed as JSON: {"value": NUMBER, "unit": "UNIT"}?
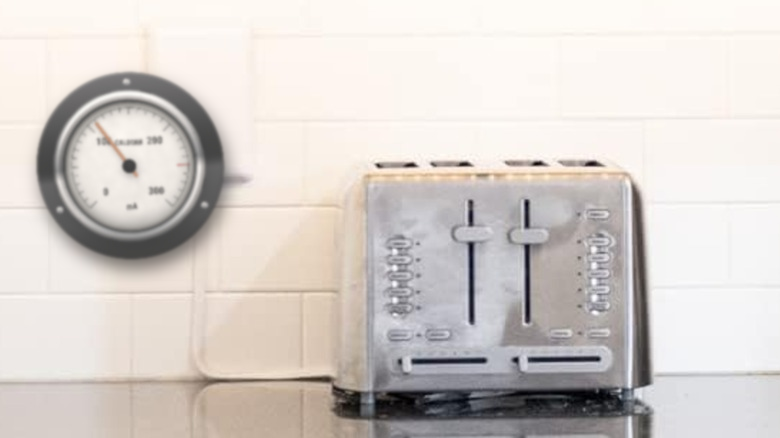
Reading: {"value": 110, "unit": "mA"}
